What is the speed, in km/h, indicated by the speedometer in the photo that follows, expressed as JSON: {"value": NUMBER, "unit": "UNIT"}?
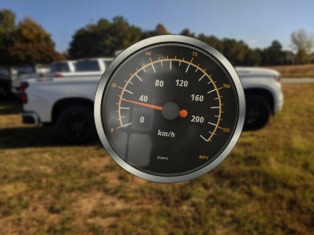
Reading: {"value": 30, "unit": "km/h"}
